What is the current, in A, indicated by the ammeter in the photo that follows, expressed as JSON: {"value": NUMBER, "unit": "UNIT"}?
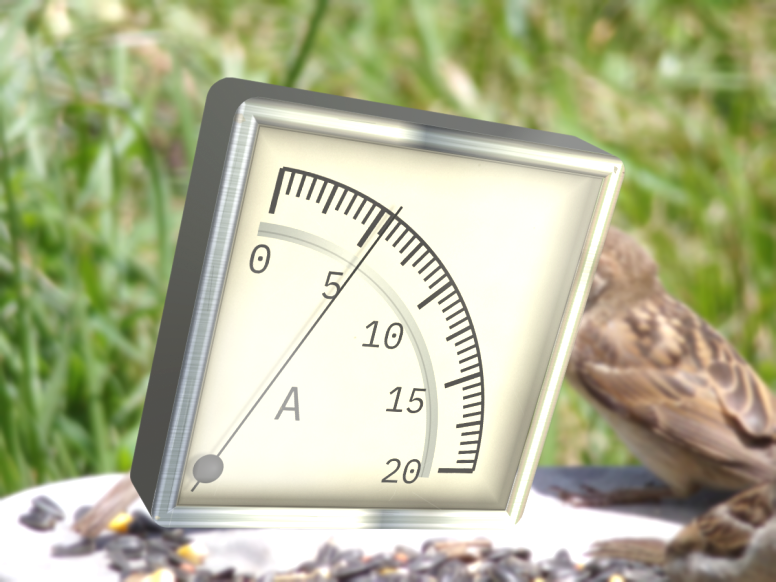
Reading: {"value": 5.5, "unit": "A"}
